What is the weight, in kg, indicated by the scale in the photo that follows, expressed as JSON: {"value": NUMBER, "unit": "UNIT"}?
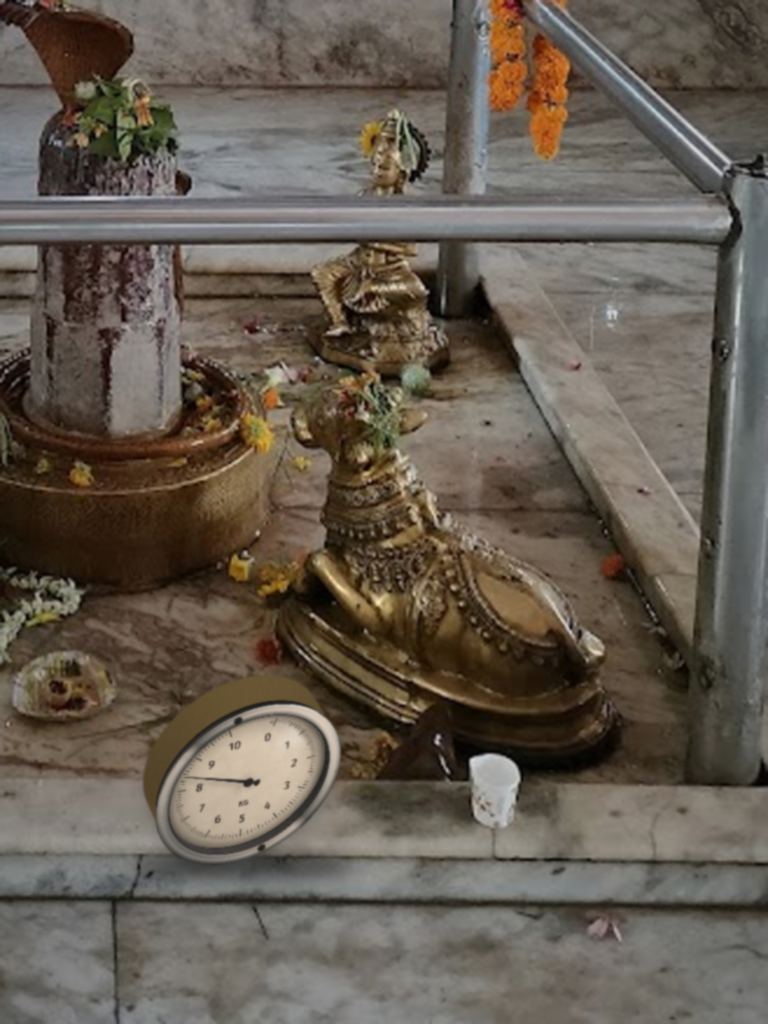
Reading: {"value": 8.5, "unit": "kg"}
